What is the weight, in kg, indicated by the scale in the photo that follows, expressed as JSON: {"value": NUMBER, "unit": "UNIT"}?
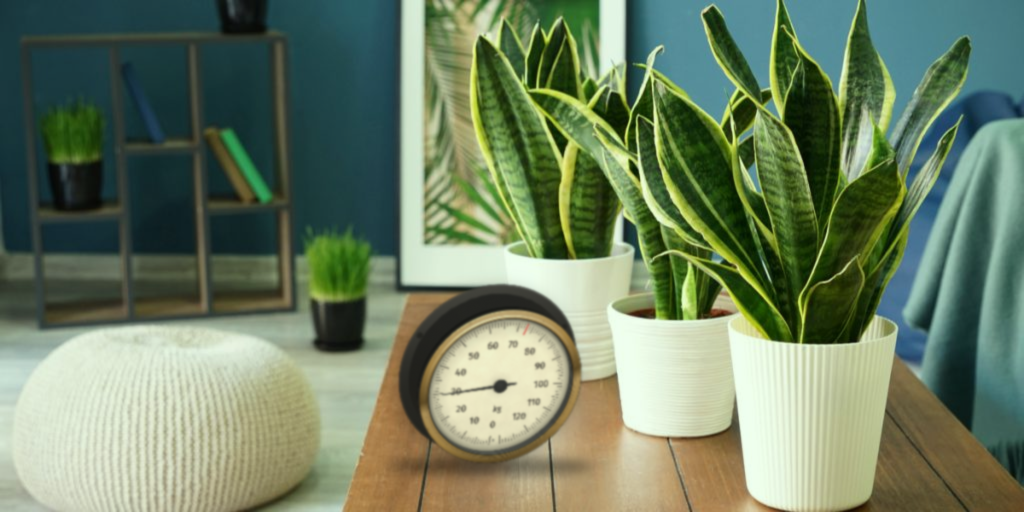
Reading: {"value": 30, "unit": "kg"}
